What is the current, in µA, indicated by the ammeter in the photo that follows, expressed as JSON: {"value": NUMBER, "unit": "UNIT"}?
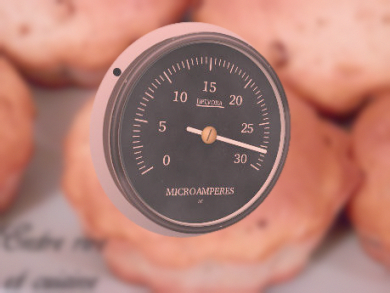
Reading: {"value": 28, "unit": "µA"}
